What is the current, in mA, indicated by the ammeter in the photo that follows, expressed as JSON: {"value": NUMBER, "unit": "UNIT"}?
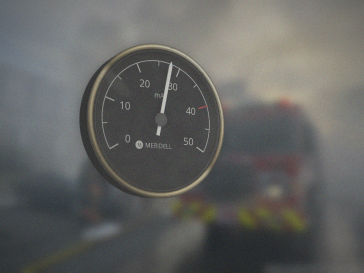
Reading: {"value": 27.5, "unit": "mA"}
